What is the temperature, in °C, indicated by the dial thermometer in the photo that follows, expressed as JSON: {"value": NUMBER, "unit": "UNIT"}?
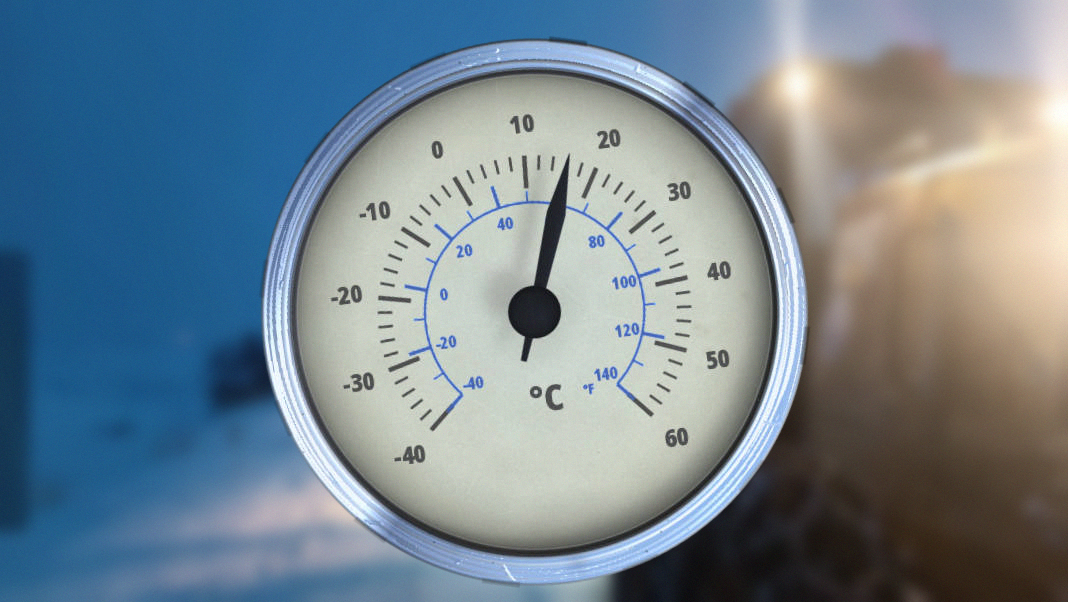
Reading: {"value": 16, "unit": "°C"}
